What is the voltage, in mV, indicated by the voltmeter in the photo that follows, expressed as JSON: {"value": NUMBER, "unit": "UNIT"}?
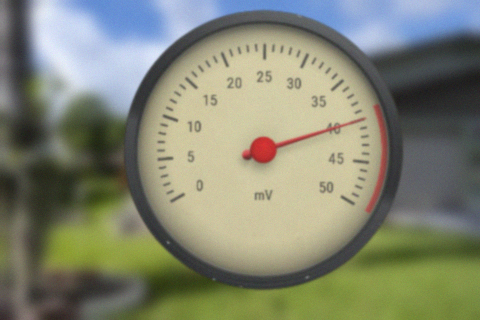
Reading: {"value": 40, "unit": "mV"}
